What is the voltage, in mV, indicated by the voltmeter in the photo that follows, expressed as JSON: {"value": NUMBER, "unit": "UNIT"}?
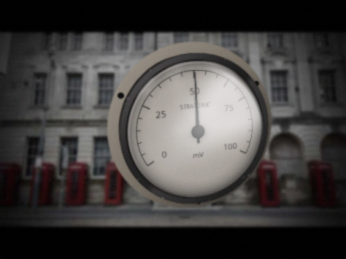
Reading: {"value": 50, "unit": "mV"}
